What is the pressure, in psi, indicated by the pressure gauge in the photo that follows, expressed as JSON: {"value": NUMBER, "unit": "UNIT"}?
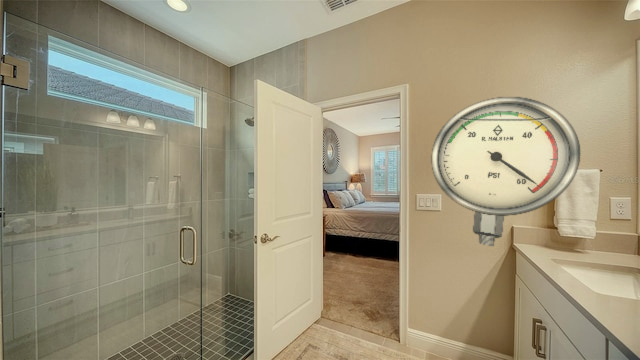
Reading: {"value": 58, "unit": "psi"}
